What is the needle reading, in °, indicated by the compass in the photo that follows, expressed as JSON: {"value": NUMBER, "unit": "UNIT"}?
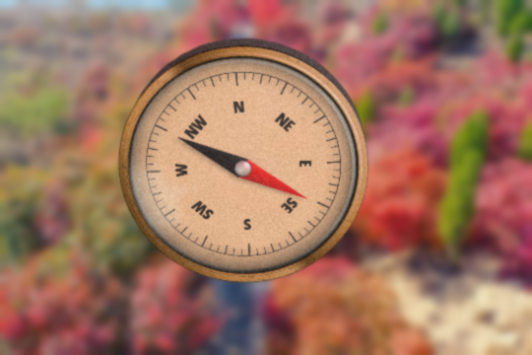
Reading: {"value": 120, "unit": "°"}
